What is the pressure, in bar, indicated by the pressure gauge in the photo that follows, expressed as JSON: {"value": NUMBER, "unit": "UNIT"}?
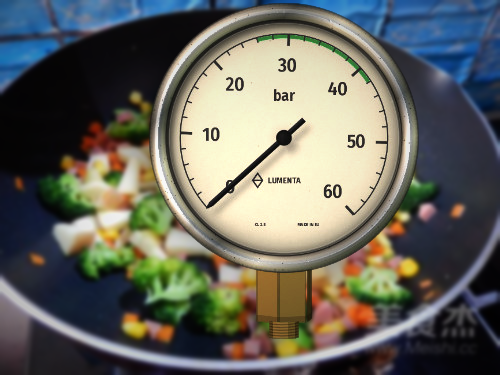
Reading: {"value": 0, "unit": "bar"}
